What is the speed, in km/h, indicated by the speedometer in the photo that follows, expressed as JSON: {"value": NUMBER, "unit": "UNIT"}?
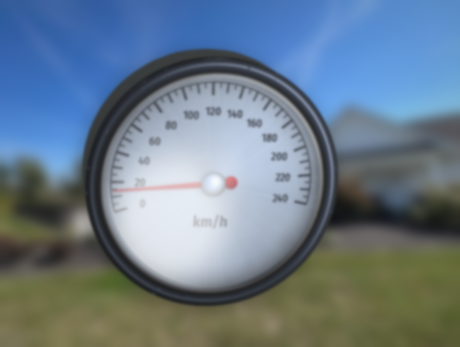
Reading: {"value": 15, "unit": "km/h"}
